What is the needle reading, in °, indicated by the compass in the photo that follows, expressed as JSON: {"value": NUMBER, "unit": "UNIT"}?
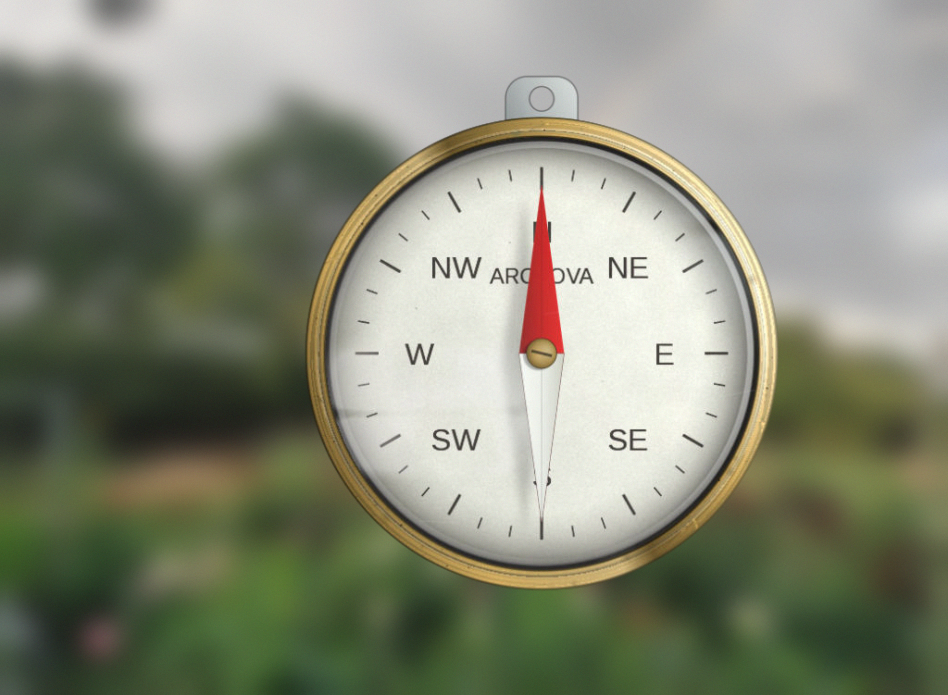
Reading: {"value": 0, "unit": "°"}
